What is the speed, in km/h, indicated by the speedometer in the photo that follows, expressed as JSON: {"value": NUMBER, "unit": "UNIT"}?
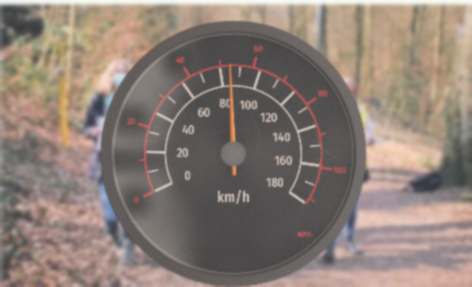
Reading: {"value": 85, "unit": "km/h"}
